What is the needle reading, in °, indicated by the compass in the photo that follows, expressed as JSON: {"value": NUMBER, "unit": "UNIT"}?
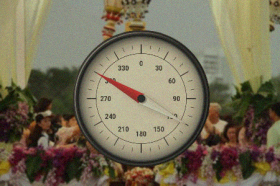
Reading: {"value": 300, "unit": "°"}
